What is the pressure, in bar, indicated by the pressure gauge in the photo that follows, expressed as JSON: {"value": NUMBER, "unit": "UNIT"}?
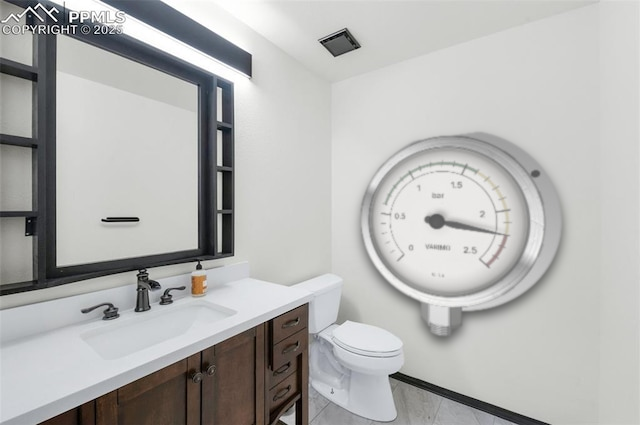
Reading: {"value": 2.2, "unit": "bar"}
